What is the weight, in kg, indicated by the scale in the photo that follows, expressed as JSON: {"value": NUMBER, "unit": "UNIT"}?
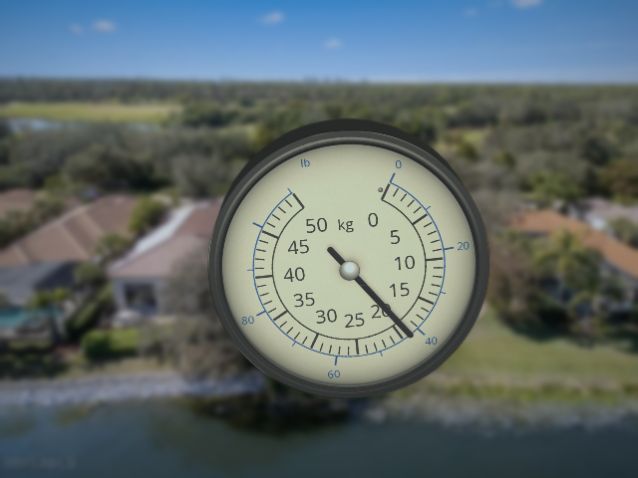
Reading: {"value": 19, "unit": "kg"}
